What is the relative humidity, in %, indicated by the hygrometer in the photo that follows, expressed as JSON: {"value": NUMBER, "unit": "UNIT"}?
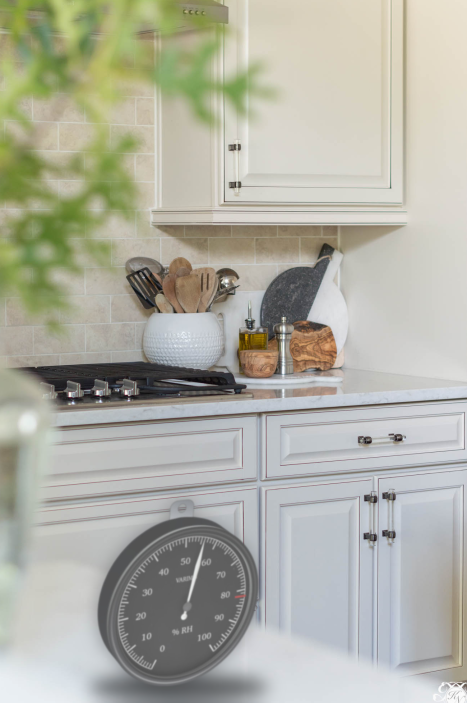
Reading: {"value": 55, "unit": "%"}
